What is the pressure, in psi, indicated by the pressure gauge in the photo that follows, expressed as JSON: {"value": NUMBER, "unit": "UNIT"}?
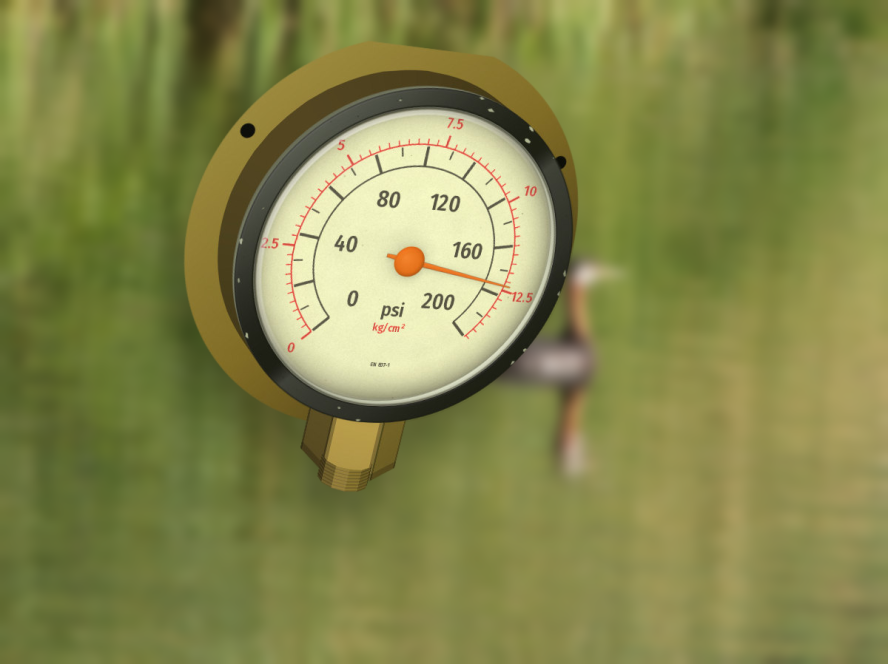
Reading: {"value": 175, "unit": "psi"}
